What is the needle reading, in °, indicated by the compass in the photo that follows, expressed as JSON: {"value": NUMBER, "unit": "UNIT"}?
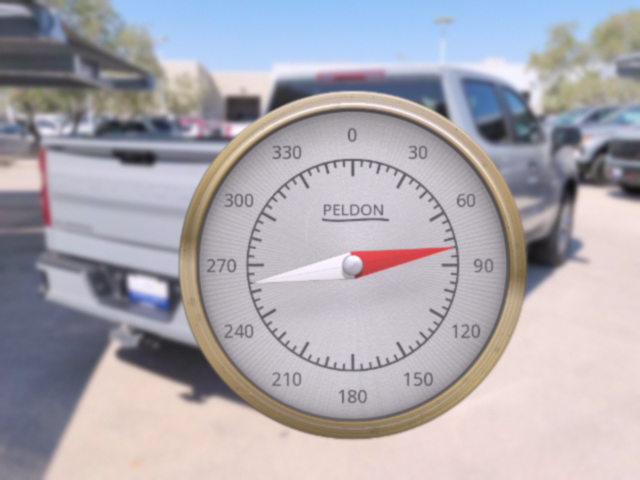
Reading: {"value": 80, "unit": "°"}
